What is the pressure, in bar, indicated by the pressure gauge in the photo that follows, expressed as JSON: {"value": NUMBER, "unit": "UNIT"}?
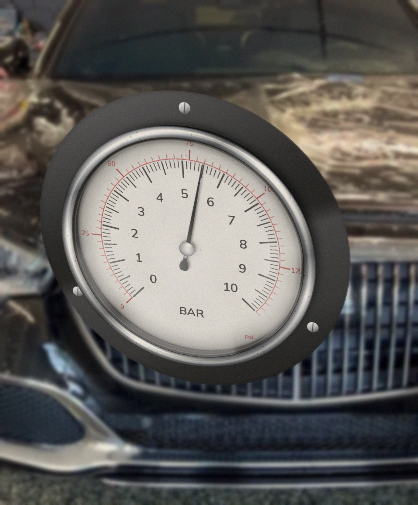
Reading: {"value": 5.5, "unit": "bar"}
